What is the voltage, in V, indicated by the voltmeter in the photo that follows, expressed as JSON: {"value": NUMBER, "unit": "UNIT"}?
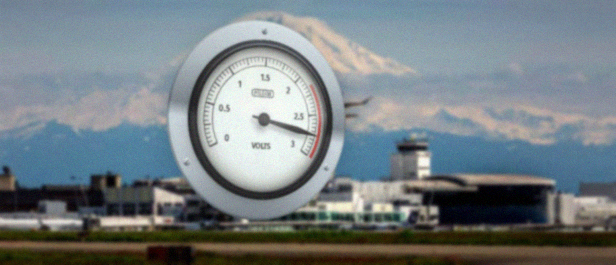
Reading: {"value": 2.75, "unit": "V"}
